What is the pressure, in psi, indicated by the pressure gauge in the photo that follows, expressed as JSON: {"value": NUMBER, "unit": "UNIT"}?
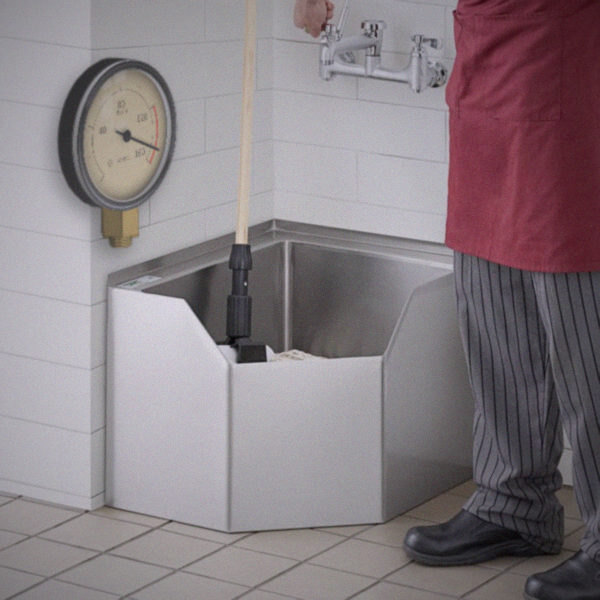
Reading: {"value": 150, "unit": "psi"}
